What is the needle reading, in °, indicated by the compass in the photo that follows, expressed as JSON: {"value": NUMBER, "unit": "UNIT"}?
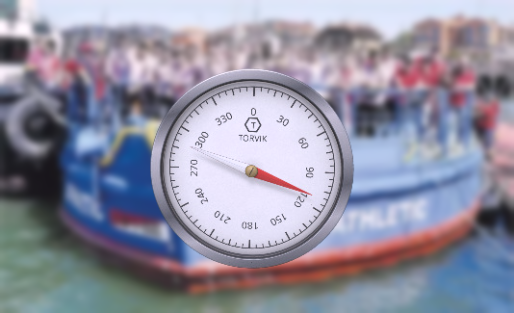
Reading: {"value": 110, "unit": "°"}
